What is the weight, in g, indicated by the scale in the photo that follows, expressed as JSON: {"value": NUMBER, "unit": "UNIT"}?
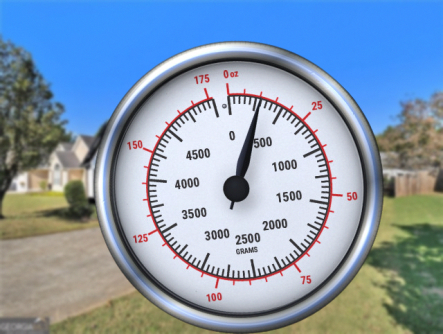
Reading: {"value": 300, "unit": "g"}
